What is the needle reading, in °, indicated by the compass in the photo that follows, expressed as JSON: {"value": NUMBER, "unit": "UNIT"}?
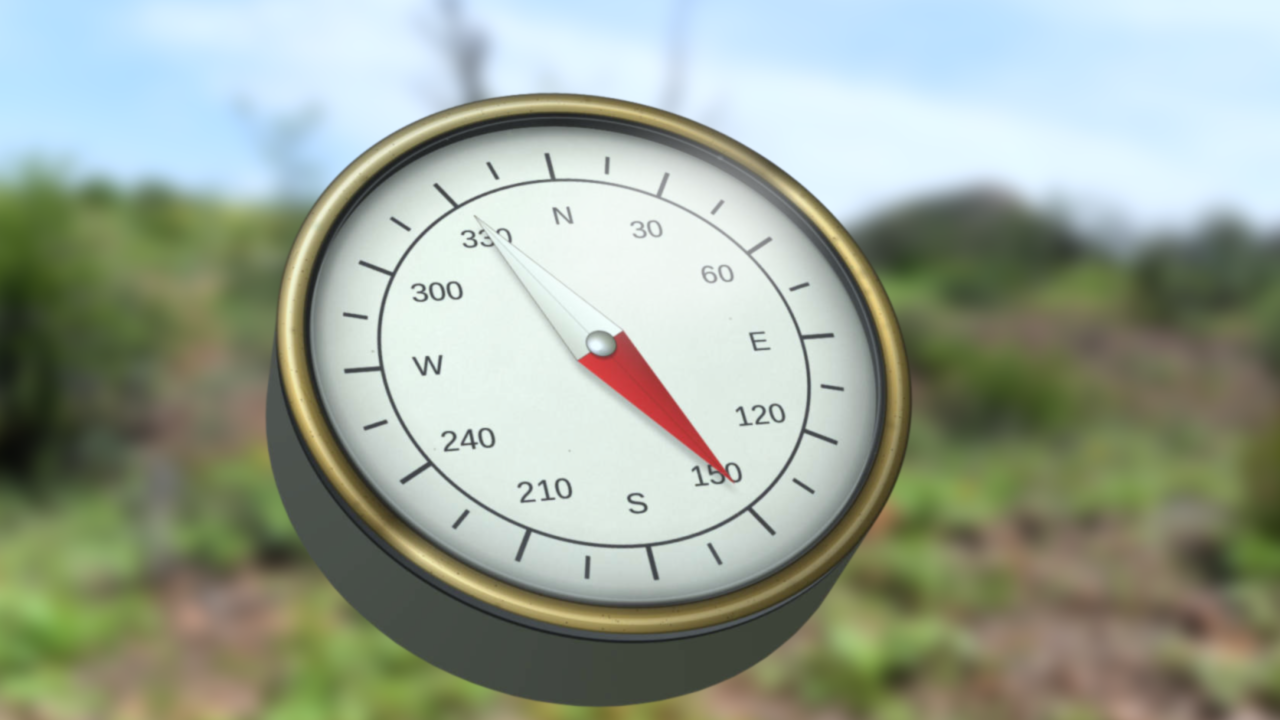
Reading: {"value": 150, "unit": "°"}
